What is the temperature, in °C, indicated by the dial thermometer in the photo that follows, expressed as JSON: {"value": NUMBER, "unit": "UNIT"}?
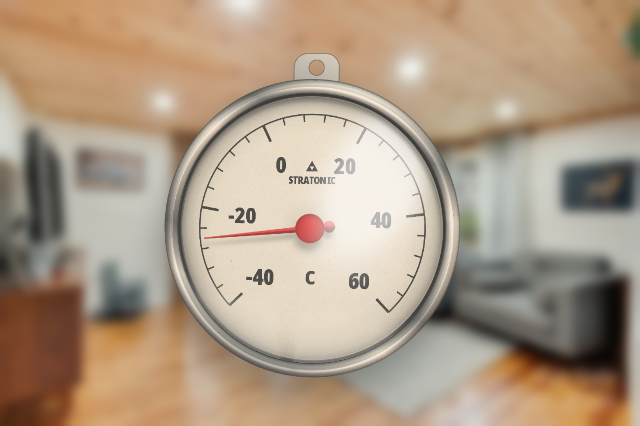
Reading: {"value": -26, "unit": "°C"}
